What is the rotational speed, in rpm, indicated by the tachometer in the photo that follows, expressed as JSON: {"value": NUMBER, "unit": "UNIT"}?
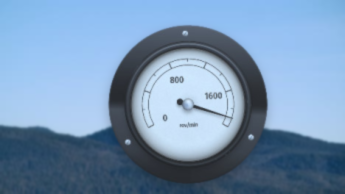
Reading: {"value": 1900, "unit": "rpm"}
